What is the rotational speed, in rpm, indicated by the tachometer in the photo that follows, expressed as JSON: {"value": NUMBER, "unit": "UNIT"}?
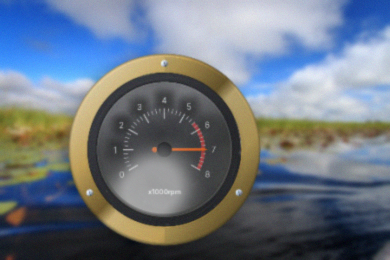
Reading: {"value": 7000, "unit": "rpm"}
